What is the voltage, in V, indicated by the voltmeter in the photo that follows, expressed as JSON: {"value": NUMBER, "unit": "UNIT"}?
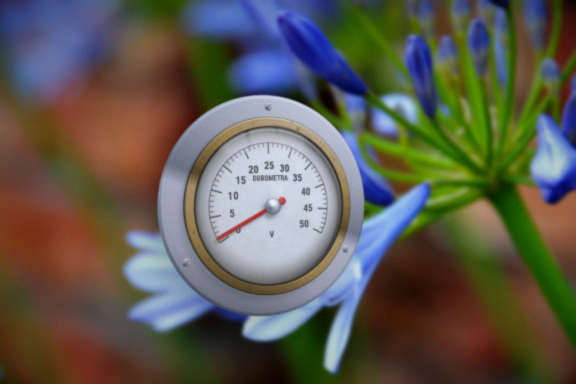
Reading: {"value": 1, "unit": "V"}
